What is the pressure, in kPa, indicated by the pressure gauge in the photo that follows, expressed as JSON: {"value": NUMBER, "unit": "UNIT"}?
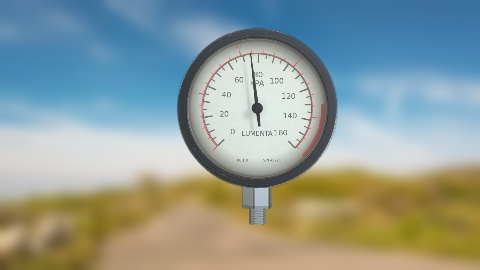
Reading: {"value": 75, "unit": "kPa"}
